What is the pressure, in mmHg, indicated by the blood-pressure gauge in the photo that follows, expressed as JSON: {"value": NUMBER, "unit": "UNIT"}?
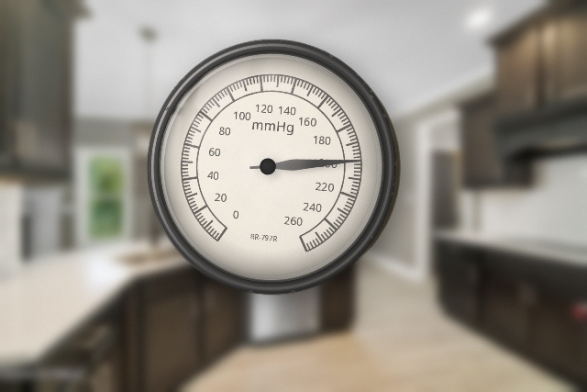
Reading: {"value": 200, "unit": "mmHg"}
